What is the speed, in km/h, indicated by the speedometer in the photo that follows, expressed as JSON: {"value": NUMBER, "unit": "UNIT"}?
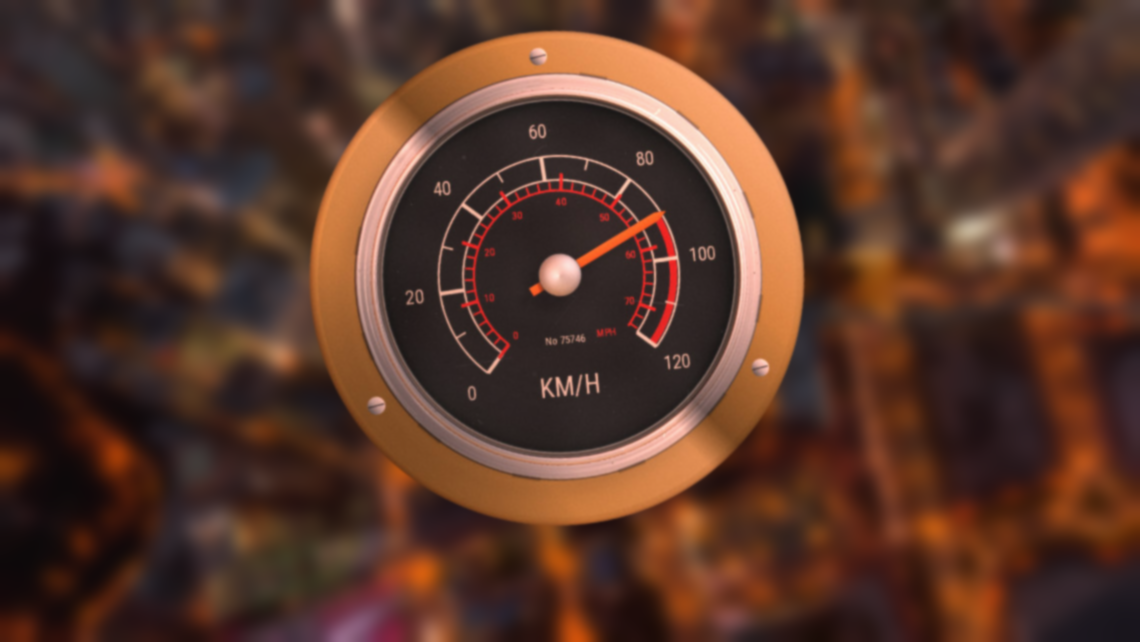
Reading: {"value": 90, "unit": "km/h"}
